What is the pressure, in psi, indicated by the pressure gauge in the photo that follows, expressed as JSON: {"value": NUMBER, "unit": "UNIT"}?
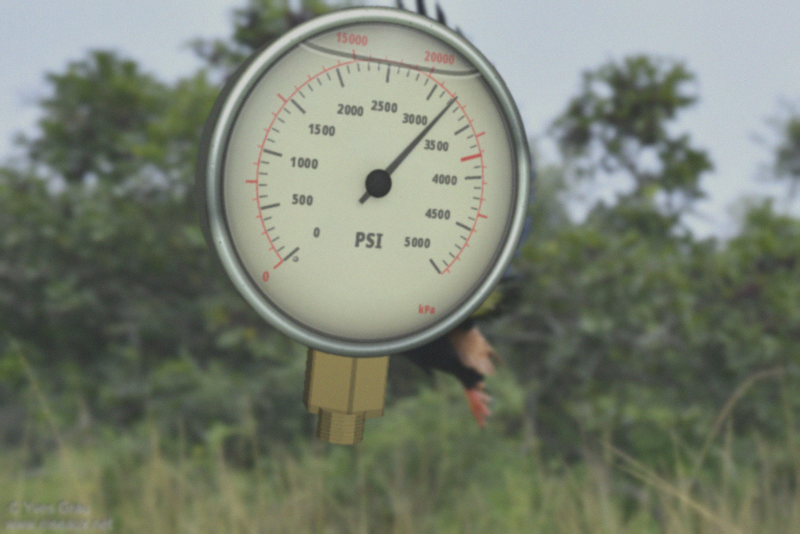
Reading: {"value": 3200, "unit": "psi"}
